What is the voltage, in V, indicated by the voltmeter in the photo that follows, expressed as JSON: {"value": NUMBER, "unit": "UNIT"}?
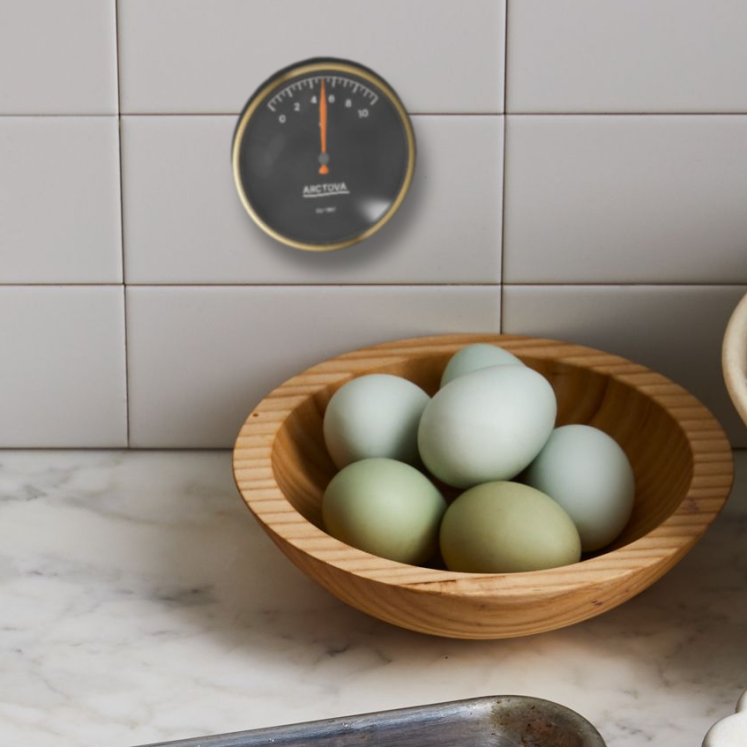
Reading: {"value": 5, "unit": "V"}
